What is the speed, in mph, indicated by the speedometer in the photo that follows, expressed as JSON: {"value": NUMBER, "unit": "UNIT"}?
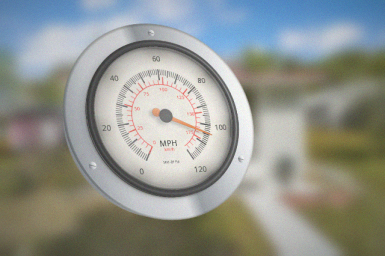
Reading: {"value": 105, "unit": "mph"}
